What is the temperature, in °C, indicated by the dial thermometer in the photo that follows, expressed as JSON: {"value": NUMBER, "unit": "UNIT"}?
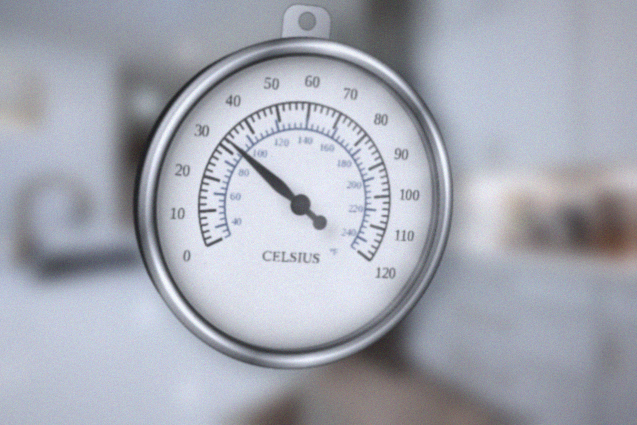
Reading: {"value": 32, "unit": "°C"}
